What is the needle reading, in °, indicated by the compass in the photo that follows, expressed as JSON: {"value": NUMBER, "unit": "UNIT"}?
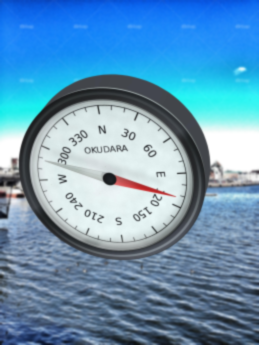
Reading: {"value": 110, "unit": "°"}
